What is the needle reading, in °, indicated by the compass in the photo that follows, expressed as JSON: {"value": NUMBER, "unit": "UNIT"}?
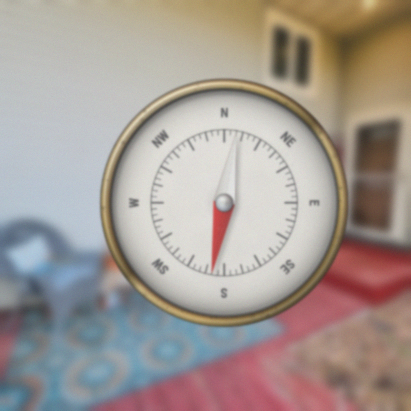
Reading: {"value": 190, "unit": "°"}
